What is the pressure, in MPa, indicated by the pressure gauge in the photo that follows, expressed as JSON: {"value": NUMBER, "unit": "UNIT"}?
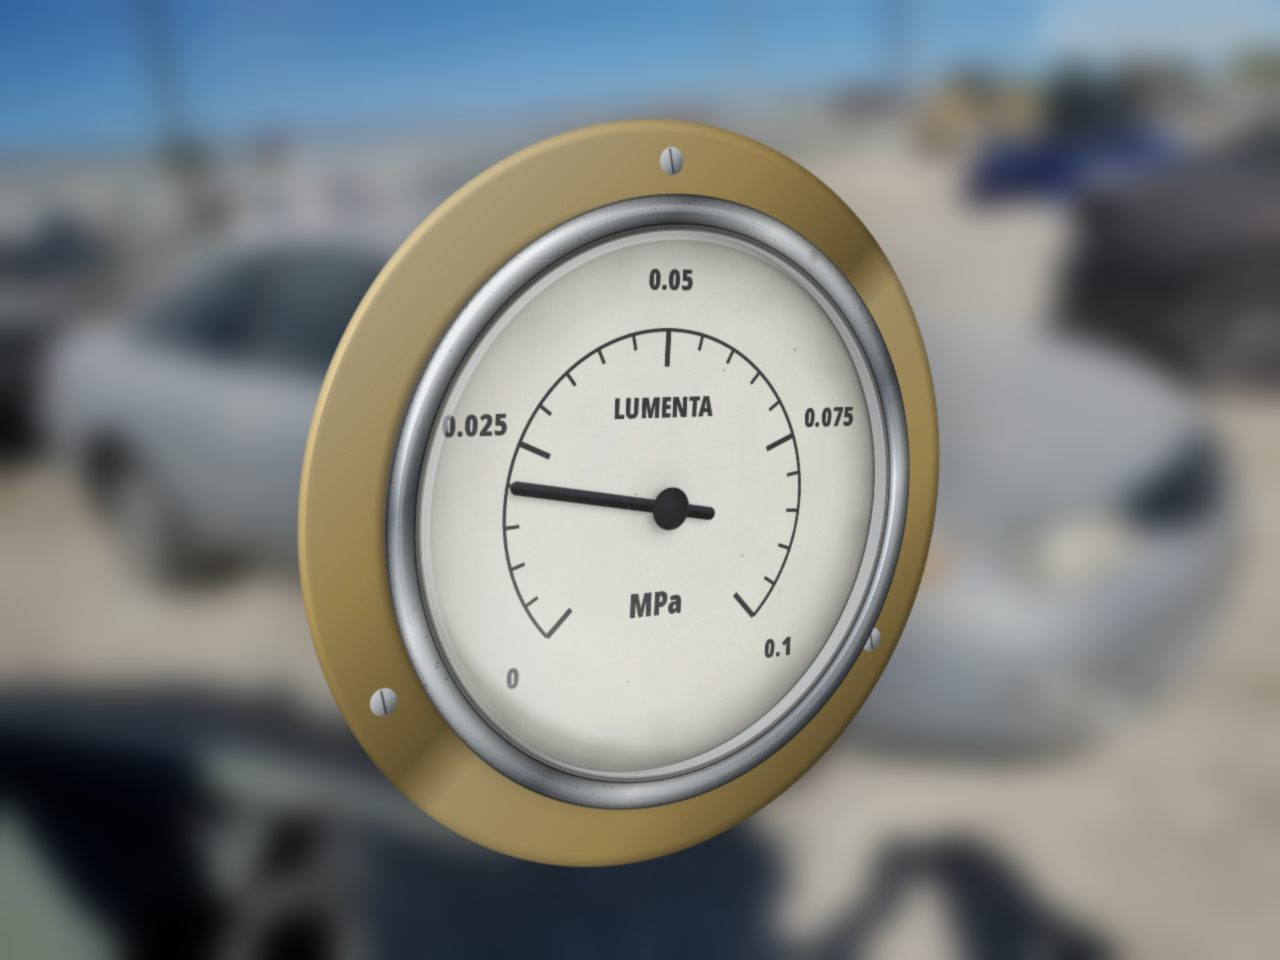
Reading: {"value": 0.02, "unit": "MPa"}
